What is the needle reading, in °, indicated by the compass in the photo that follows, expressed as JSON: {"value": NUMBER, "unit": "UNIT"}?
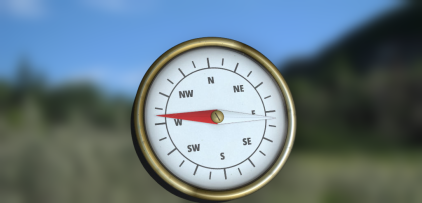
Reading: {"value": 277.5, "unit": "°"}
